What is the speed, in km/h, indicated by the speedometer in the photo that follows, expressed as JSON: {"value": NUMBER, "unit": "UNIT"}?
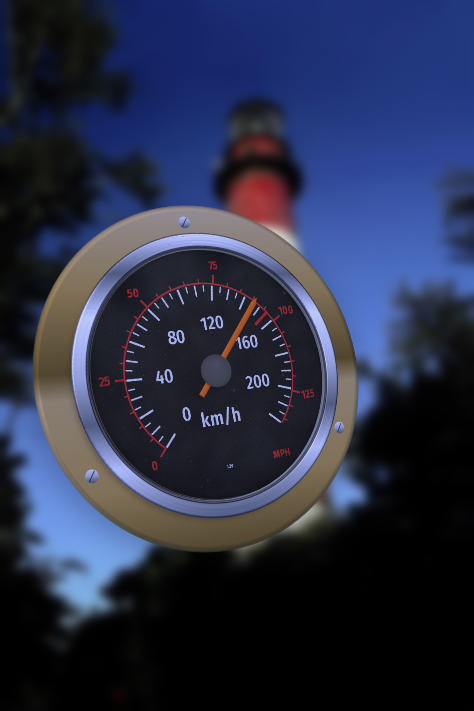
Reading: {"value": 145, "unit": "km/h"}
